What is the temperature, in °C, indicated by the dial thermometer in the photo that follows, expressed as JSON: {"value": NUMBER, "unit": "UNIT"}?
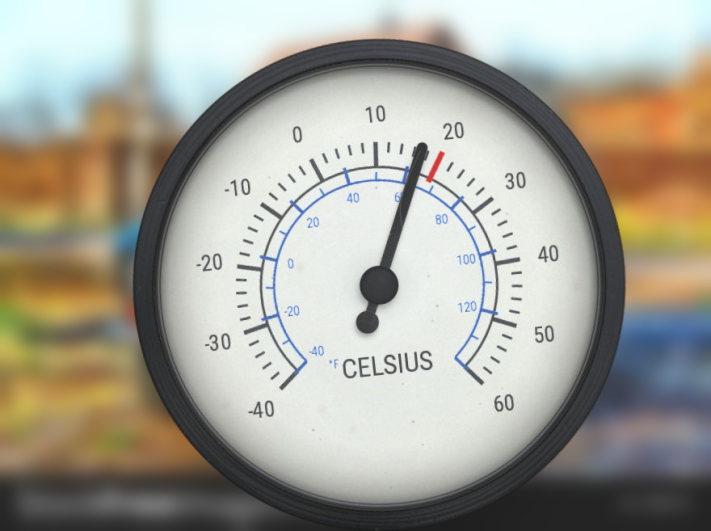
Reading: {"value": 17, "unit": "°C"}
